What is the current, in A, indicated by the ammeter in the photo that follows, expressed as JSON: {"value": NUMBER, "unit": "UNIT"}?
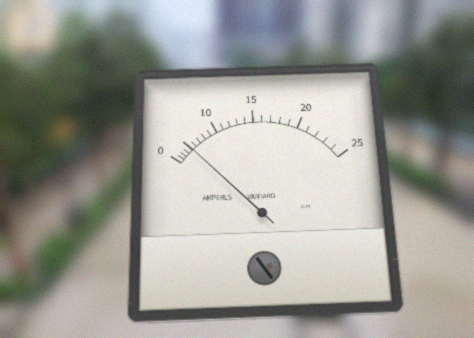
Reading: {"value": 5, "unit": "A"}
